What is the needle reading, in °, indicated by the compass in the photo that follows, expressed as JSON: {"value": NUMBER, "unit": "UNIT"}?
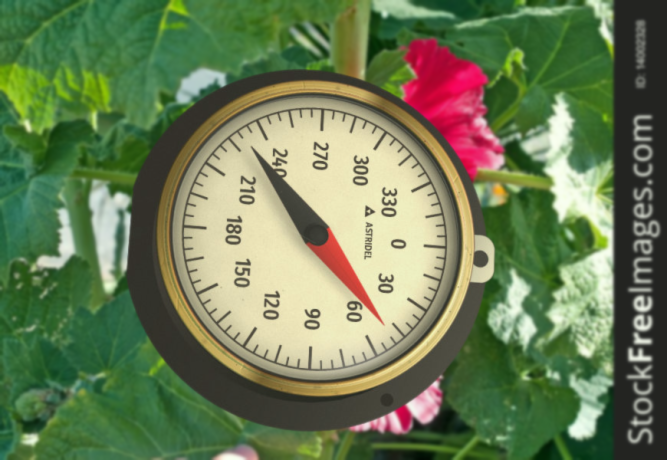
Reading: {"value": 50, "unit": "°"}
